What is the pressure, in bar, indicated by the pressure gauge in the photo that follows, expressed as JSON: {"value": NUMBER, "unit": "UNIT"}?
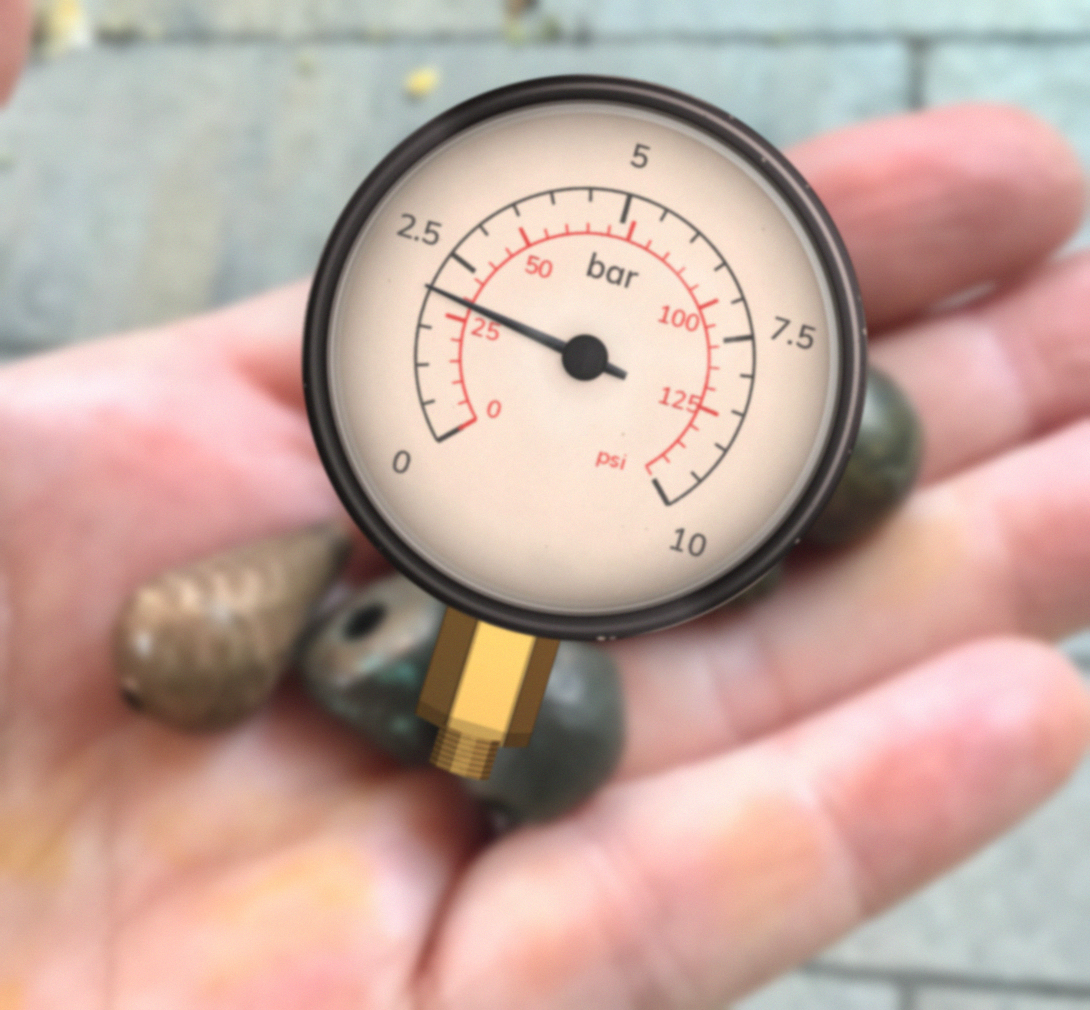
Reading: {"value": 2, "unit": "bar"}
